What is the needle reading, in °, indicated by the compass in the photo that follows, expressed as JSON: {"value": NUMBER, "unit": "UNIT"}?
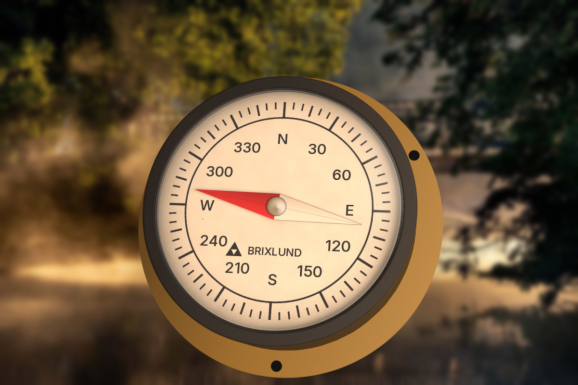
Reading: {"value": 280, "unit": "°"}
